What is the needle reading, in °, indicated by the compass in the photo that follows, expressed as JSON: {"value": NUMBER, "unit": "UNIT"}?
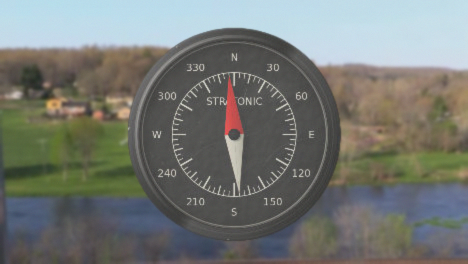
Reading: {"value": 355, "unit": "°"}
